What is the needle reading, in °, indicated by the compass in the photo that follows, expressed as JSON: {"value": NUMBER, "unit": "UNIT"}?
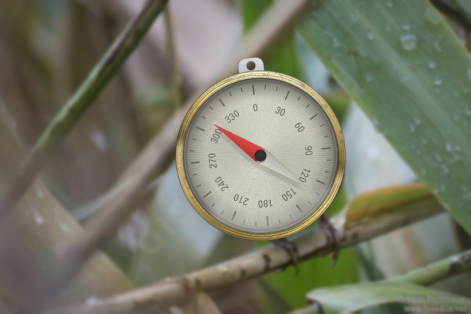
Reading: {"value": 310, "unit": "°"}
